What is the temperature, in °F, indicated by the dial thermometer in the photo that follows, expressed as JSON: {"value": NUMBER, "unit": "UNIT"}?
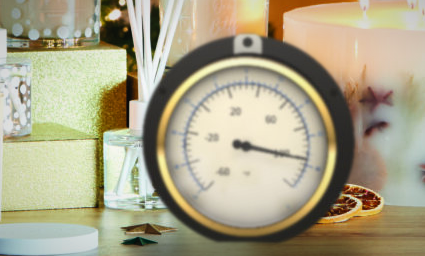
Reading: {"value": 100, "unit": "°F"}
